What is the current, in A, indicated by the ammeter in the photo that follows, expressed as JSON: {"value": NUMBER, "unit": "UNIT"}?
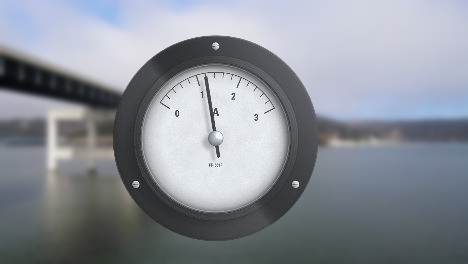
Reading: {"value": 1.2, "unit": "A"}
